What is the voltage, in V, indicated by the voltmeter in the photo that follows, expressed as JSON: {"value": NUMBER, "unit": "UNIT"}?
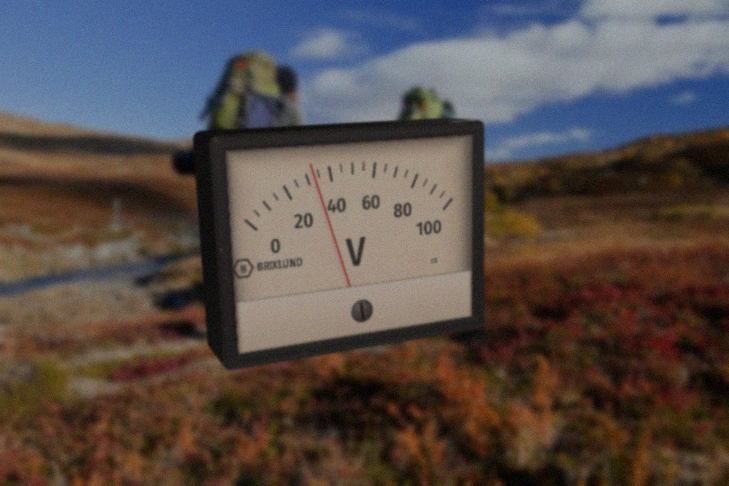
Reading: {"value": 32.5, "unit": "V"}
